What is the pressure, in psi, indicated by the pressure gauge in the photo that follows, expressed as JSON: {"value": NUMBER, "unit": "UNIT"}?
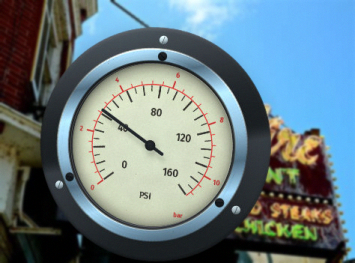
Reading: {"value": 42.5, "unit": "psi"}
